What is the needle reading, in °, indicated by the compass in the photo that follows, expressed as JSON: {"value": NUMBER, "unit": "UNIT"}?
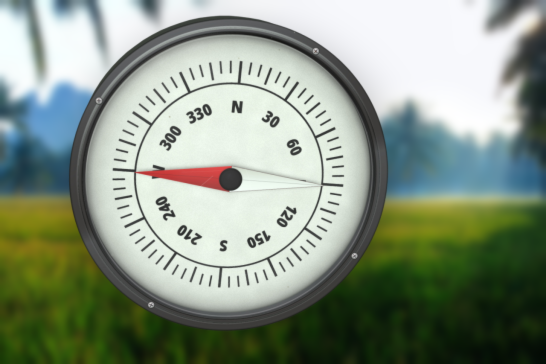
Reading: {"value": 270, "unit": "°"}
